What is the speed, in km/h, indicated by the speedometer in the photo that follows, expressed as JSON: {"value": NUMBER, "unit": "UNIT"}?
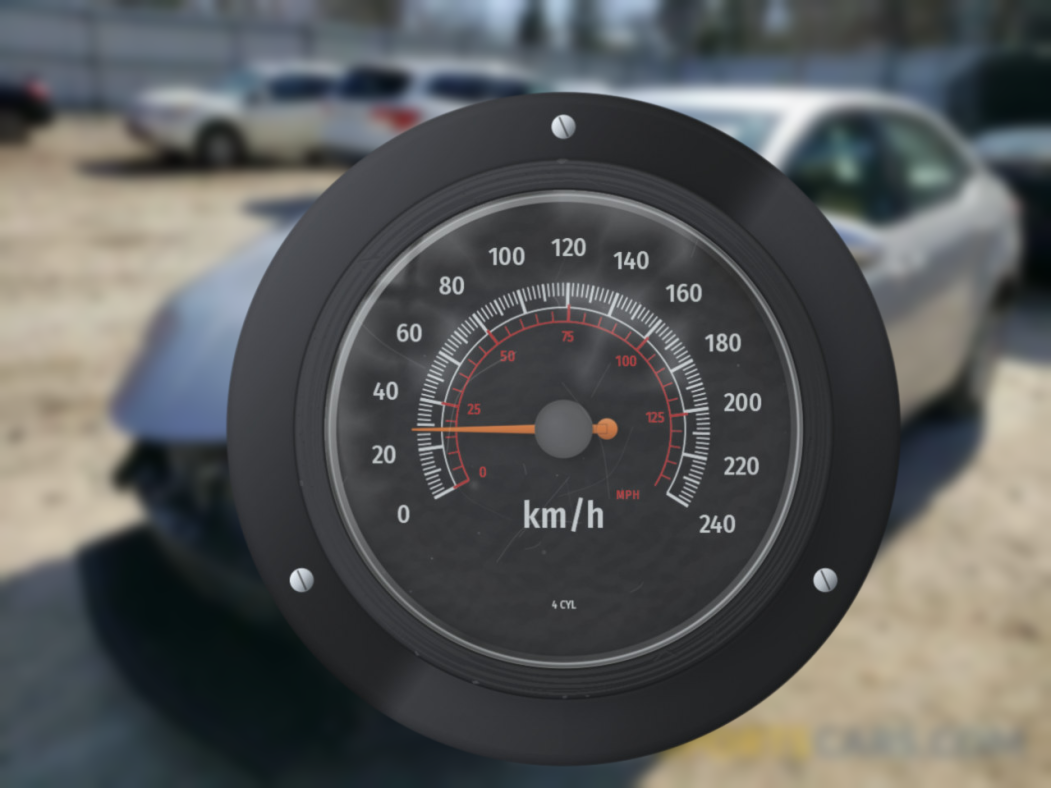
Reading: {"value": 28, "unit": "km/h"}
